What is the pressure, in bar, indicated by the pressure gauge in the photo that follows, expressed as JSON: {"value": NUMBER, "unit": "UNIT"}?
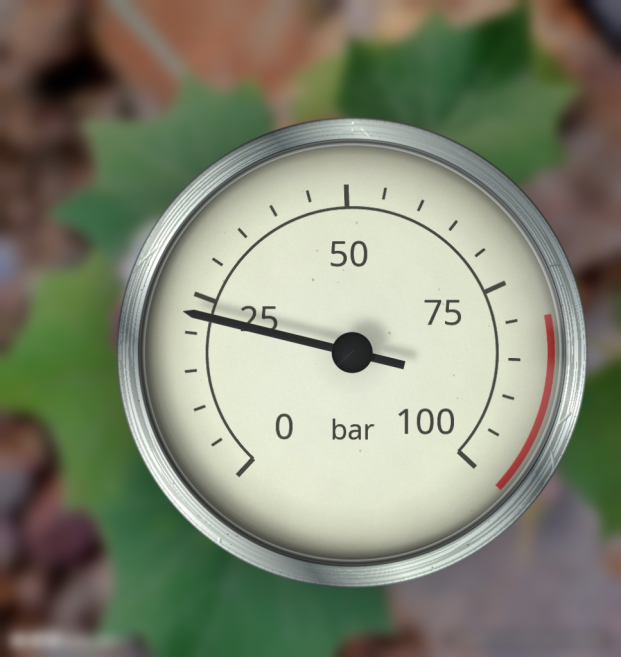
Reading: {"value": 22.5, "unit": "bar"}
